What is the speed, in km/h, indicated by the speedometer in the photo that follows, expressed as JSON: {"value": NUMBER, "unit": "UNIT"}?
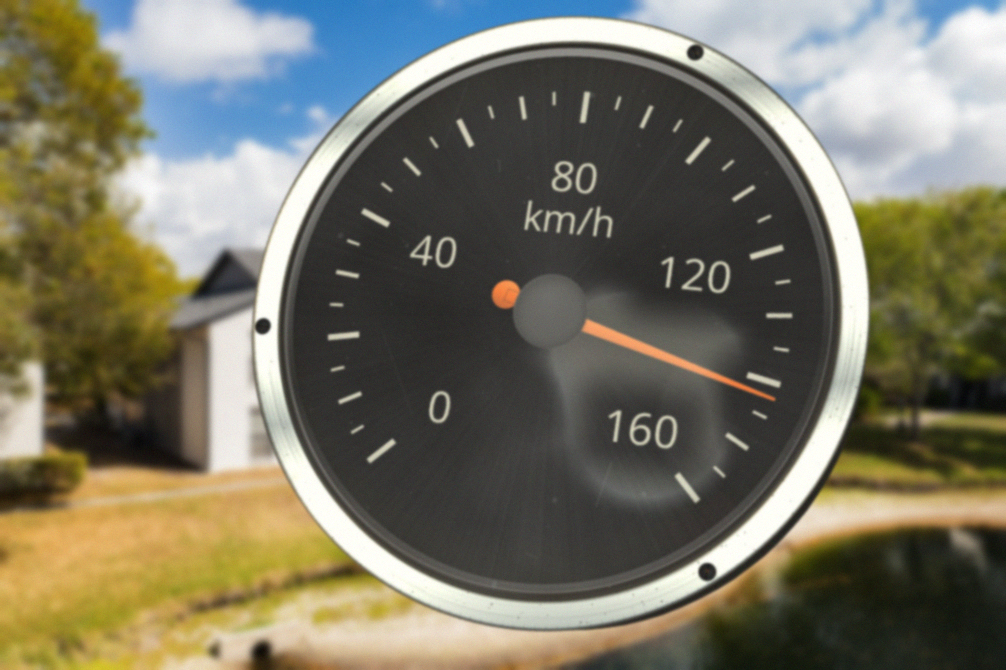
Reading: {"value": 142.5, "unit": "km/h"}
